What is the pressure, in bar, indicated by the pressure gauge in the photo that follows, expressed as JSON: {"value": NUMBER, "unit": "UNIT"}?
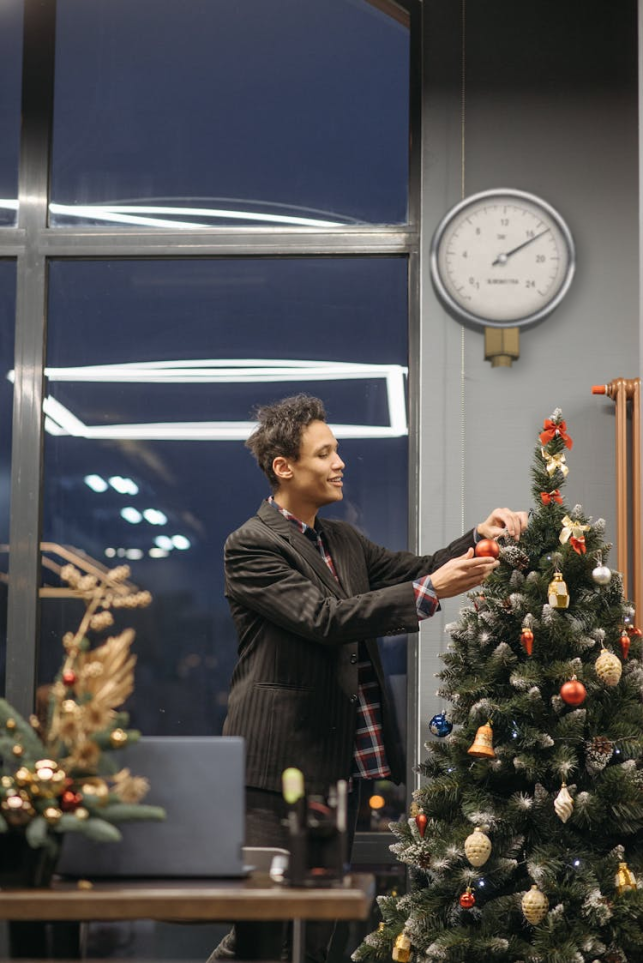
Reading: {"value": 17, "unit": "bar"}
